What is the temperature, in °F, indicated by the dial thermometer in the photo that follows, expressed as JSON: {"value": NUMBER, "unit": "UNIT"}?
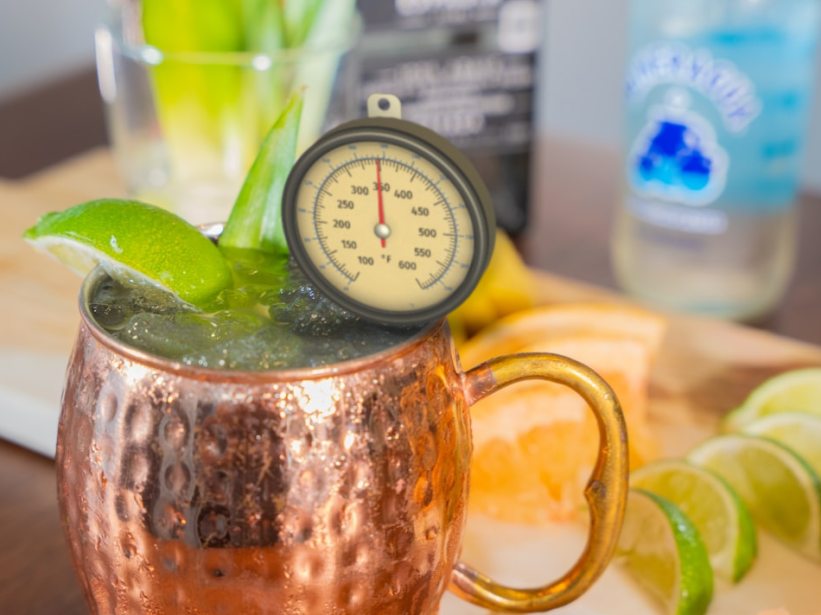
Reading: {"value": 350, "unit": "°F"}
